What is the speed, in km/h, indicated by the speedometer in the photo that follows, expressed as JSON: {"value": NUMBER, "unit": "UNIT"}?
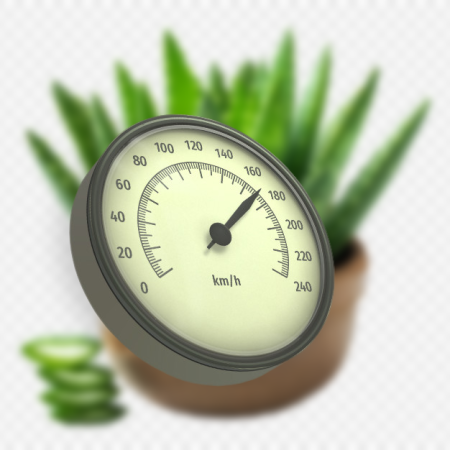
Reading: {"value": 170, "unit": "km/h"}
